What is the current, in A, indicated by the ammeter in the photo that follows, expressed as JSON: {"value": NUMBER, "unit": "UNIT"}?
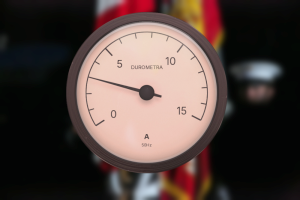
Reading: {"value": 3, "unit": "A"}
